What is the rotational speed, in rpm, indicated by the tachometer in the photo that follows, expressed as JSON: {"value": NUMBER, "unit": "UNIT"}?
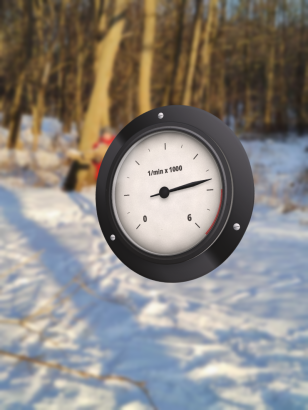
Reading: {"value": 4750, "unit": "rpm"}
